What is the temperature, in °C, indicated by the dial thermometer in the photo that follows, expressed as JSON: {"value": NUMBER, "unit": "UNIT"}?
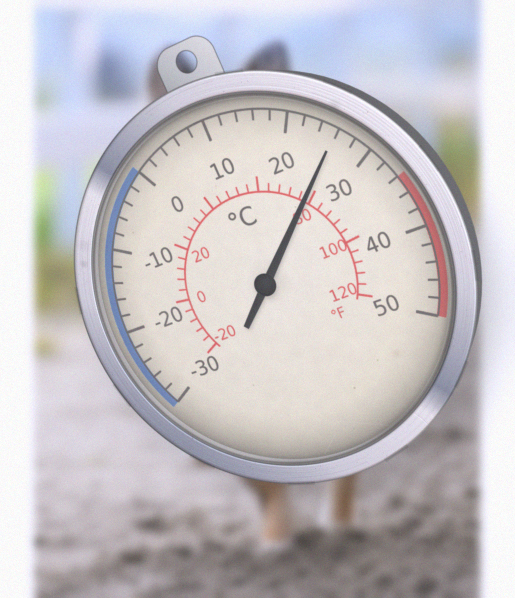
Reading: {"value": 26, "unit": "°C"}
